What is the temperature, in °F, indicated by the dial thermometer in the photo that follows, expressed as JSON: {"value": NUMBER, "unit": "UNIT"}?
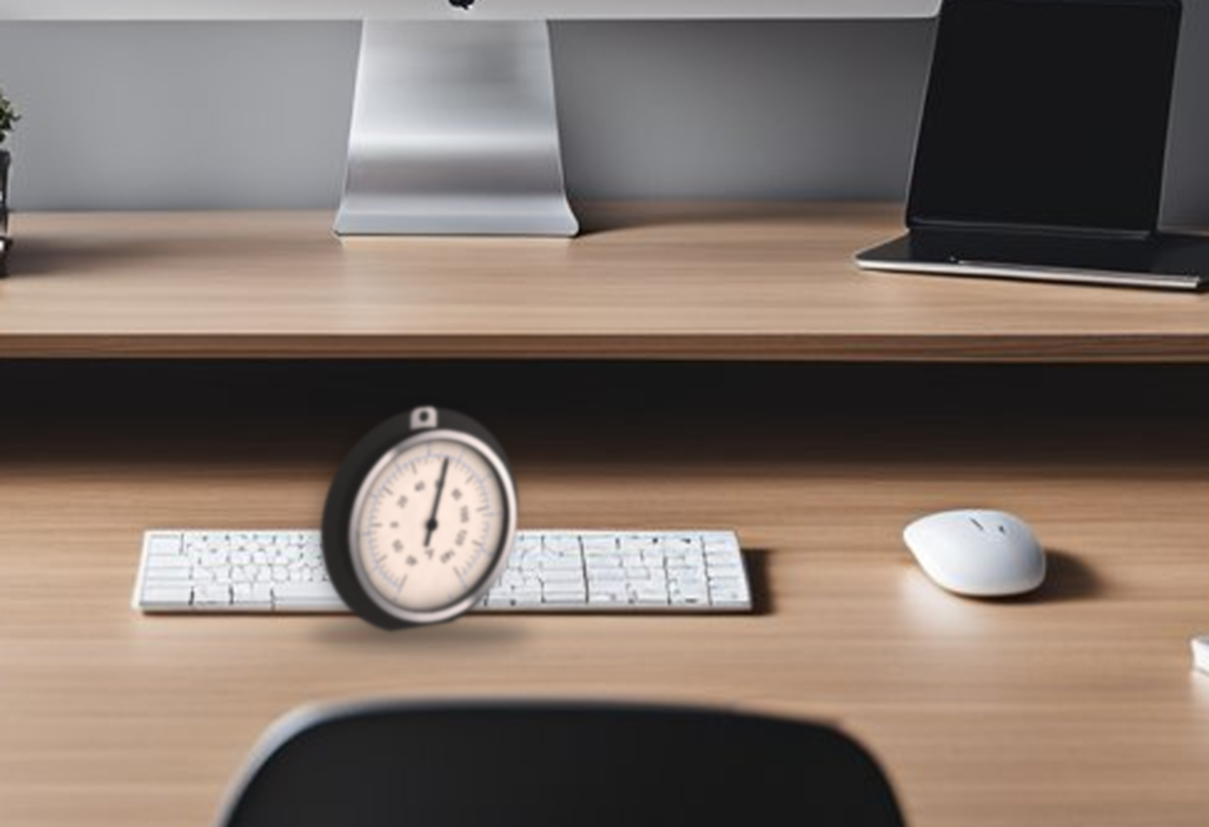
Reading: {"value": 60, "unit": "°F"}
